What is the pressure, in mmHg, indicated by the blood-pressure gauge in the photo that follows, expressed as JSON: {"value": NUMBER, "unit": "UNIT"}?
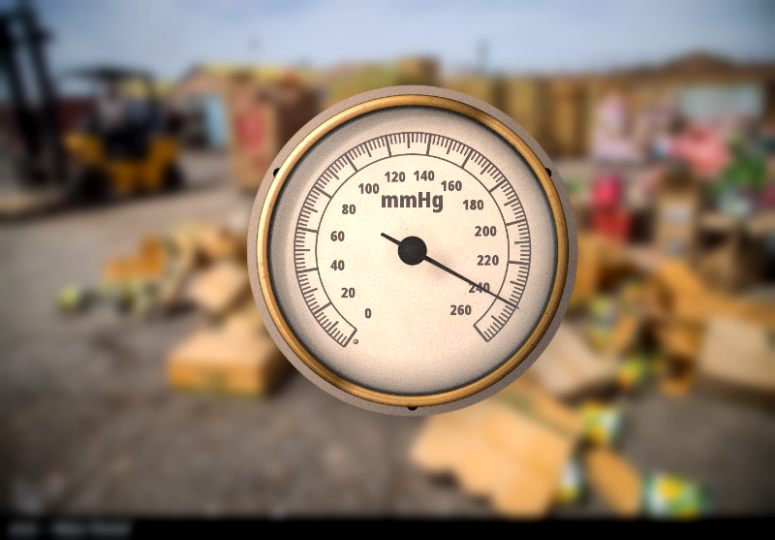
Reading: {"value": 240, "unit": "mmHg"}
